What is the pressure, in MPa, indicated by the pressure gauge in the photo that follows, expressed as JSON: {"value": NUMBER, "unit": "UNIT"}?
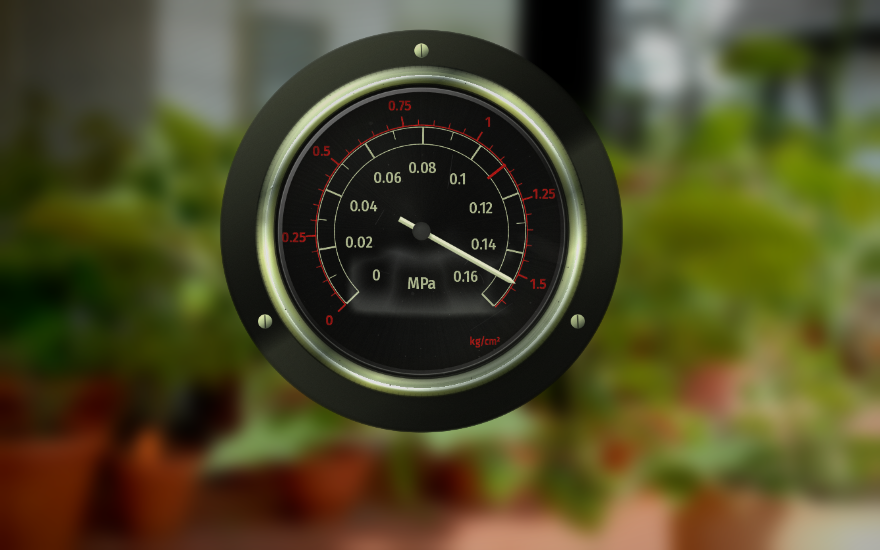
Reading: {"value": 0.15, "unit": "MPa"}
